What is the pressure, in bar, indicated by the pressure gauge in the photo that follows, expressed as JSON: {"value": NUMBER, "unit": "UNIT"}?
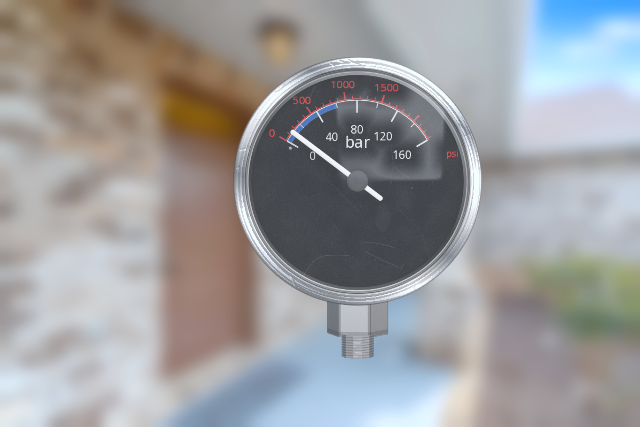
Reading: {"value": 10, "unit": "bar"}
